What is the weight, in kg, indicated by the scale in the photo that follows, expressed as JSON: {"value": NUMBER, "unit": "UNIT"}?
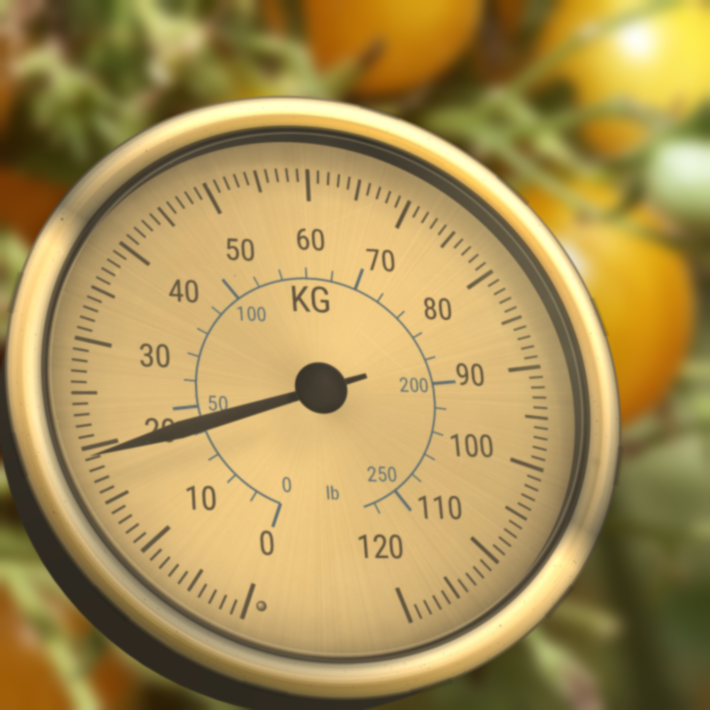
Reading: {"value": 19, "unit": "kg"}
